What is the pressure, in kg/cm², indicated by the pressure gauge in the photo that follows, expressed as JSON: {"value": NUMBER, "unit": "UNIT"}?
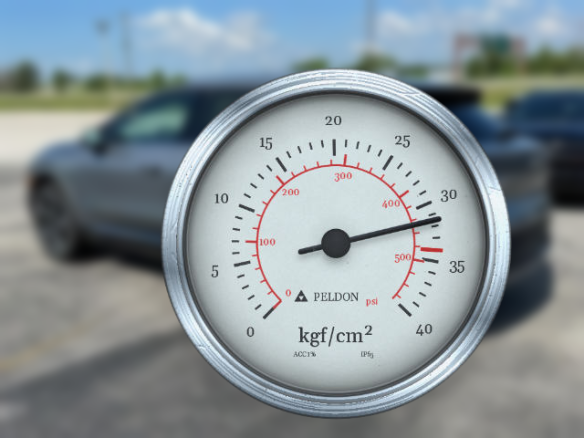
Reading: {"value": 31.5, "unit": "kg/cm²"}
